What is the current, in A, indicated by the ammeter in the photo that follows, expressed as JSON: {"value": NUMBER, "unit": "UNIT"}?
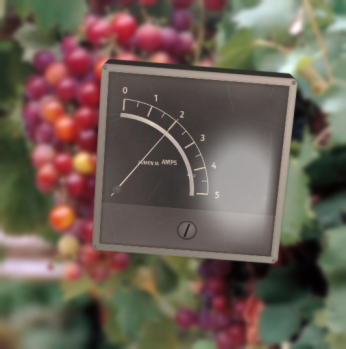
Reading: {"value": 2, "unit": "A"}
